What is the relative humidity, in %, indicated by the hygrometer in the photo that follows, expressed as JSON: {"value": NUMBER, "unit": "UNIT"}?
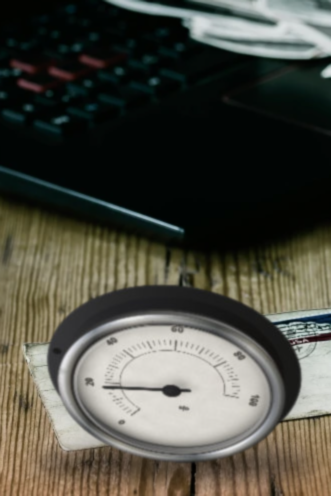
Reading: {"value": 20, "unit": "%"}
